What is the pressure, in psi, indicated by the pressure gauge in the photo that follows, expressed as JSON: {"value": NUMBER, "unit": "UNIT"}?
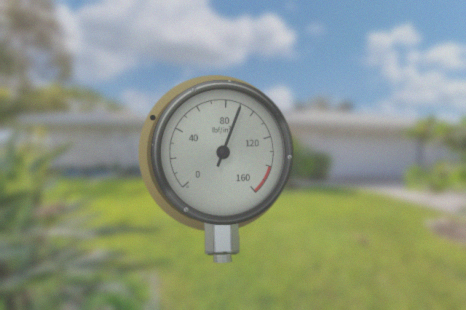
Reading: {"value": 90, "unit": "psi"}
